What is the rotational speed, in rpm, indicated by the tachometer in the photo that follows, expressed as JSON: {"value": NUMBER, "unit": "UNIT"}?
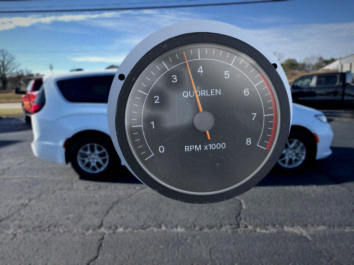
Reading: {"value": 3600, "unit": "rpm"}
